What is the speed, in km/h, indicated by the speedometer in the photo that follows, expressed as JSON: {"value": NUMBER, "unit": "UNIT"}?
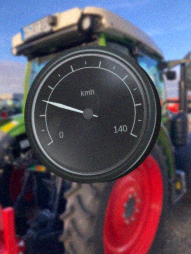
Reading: {"value": 30, "unit": "km/h"}
